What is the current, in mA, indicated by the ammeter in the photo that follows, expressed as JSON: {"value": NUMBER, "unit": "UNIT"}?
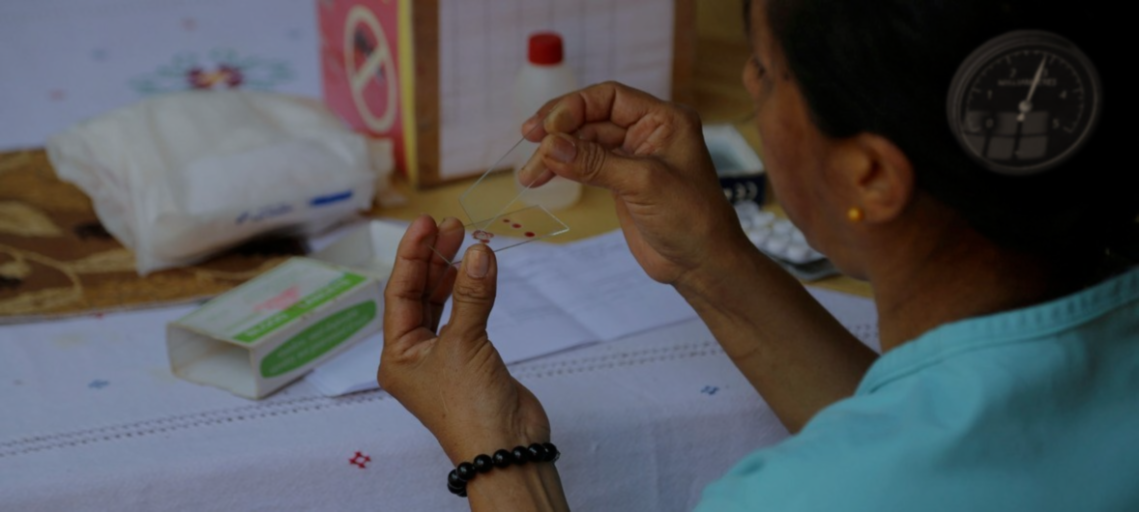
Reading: {"value": 2.8, "unit": "mA"}
